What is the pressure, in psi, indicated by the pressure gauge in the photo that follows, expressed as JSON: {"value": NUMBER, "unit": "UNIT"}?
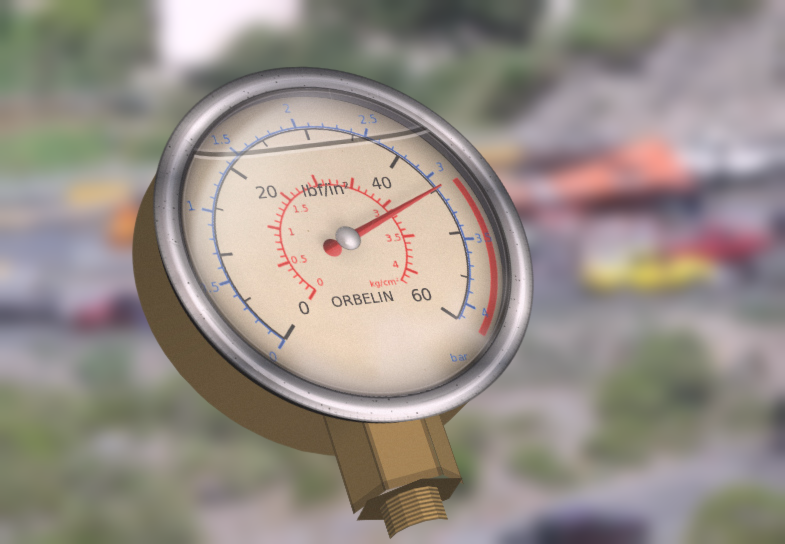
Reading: {"value": 45, "unit": "psi"}
